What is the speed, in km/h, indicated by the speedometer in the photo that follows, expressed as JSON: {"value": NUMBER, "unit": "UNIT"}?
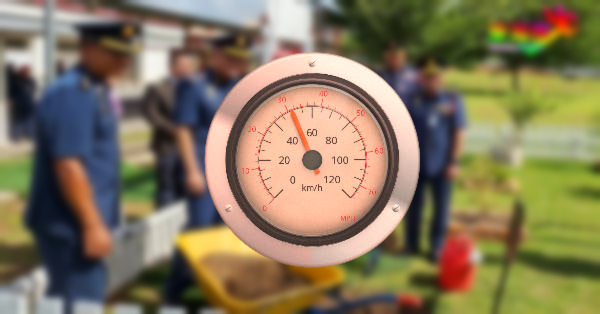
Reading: {"value": 50, "unit": "km/h"}
